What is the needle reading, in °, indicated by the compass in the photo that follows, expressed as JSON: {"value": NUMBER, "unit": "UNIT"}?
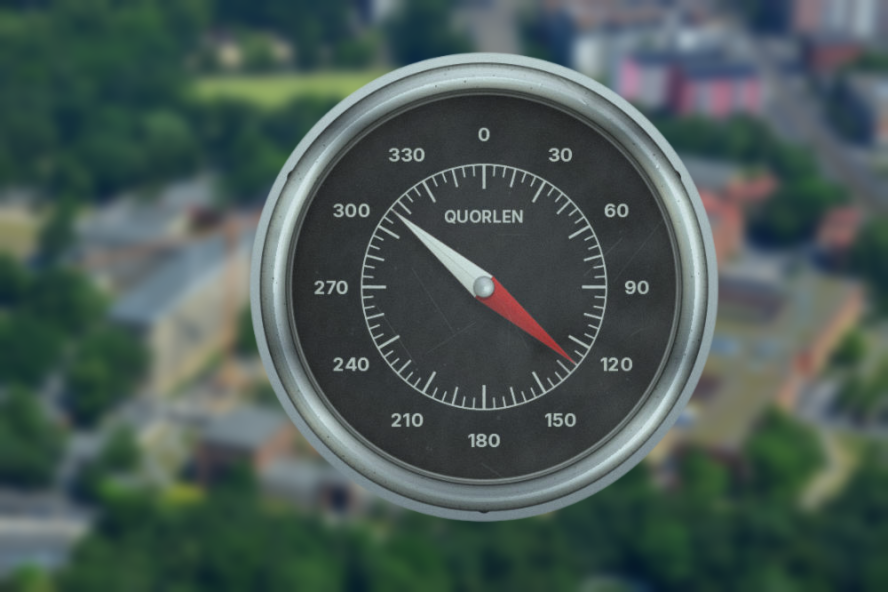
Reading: {"value": 130, "unit": "°"}
